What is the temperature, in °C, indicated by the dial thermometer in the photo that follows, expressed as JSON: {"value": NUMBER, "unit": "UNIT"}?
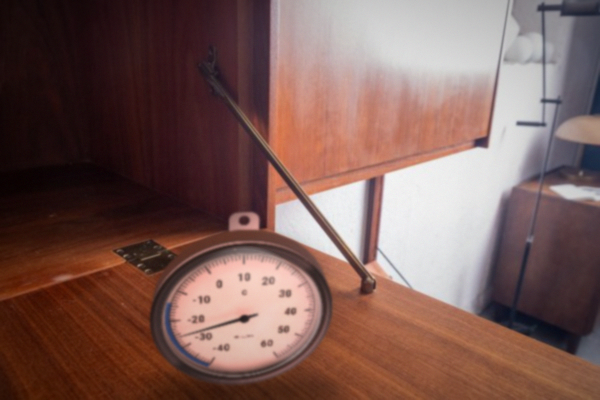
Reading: {"value": -25, "unit": "°C"}
